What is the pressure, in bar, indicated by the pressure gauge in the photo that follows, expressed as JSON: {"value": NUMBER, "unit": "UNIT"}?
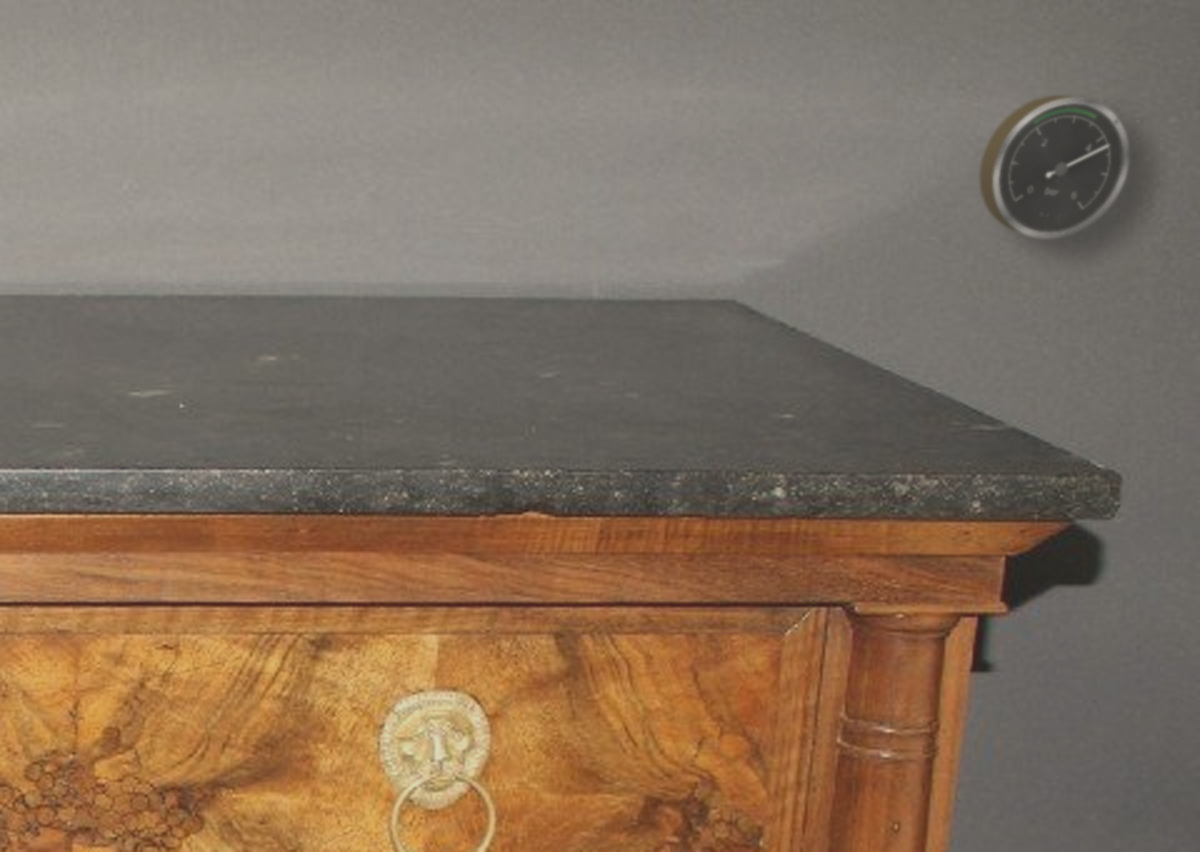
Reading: {"value": 4.25, "unit": "bar"}
